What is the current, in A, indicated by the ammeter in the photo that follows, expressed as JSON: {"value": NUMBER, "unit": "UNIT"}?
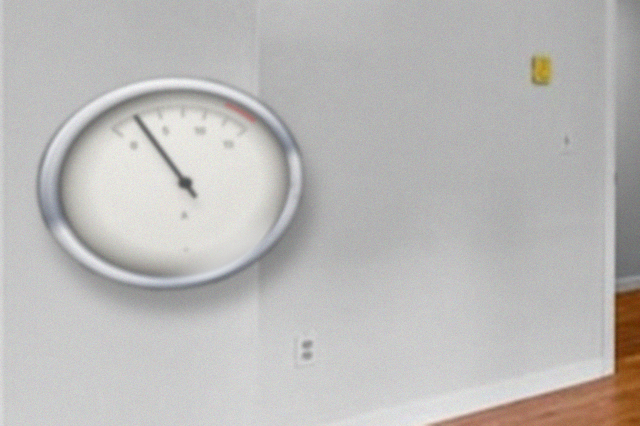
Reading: {"value": 2.5, "unit": "A"}
